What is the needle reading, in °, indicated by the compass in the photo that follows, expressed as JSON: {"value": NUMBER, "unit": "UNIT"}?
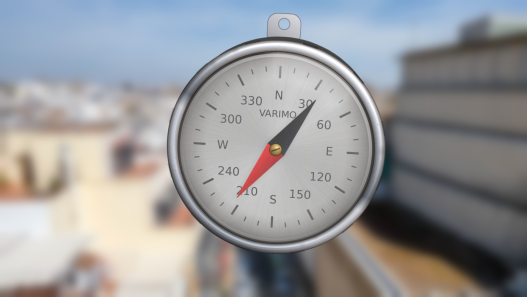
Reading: {"value": 215, "unit": "°"}
